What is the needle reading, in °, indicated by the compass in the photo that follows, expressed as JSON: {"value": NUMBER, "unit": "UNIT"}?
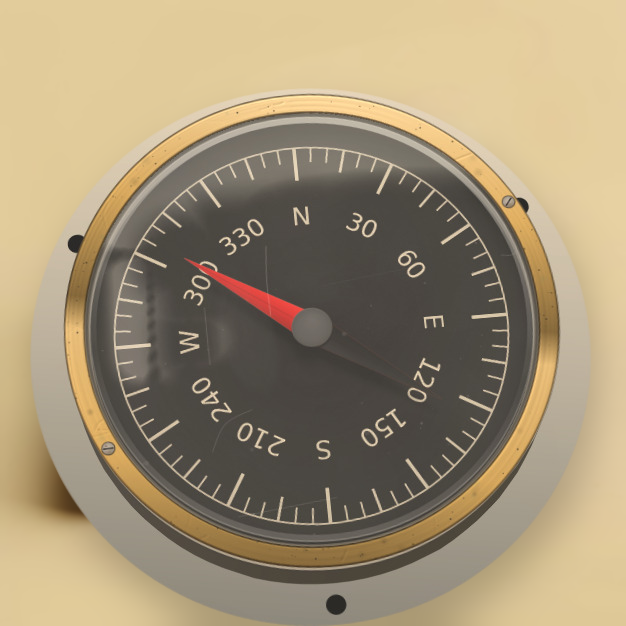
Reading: {"value": 305, "unit": "°"}
